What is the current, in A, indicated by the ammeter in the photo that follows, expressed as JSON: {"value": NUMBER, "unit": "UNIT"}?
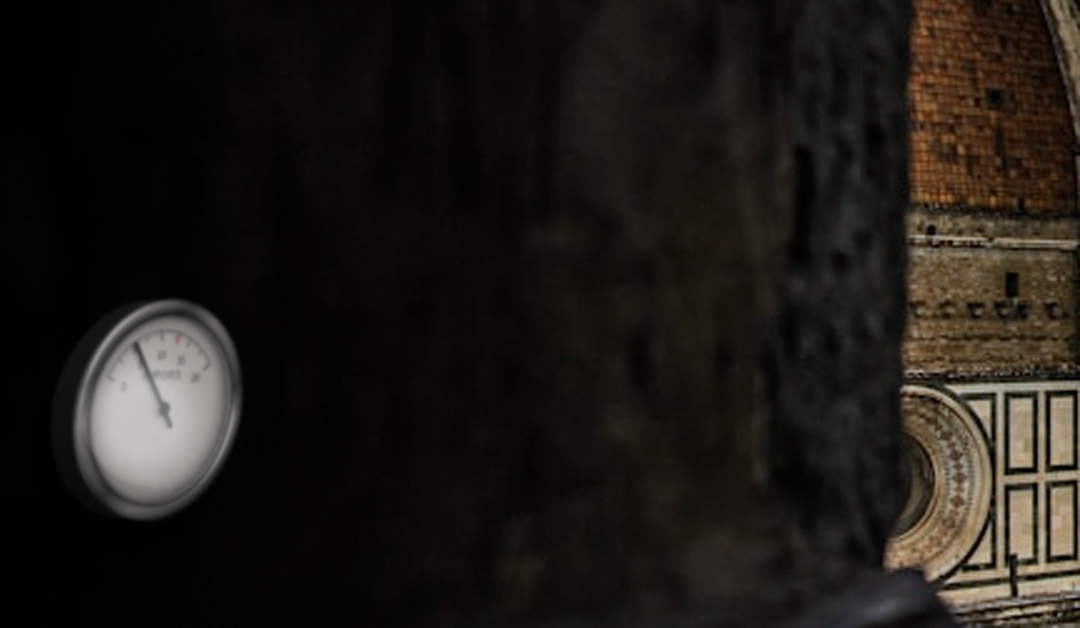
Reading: {"value": 5, "unit": "A"}
